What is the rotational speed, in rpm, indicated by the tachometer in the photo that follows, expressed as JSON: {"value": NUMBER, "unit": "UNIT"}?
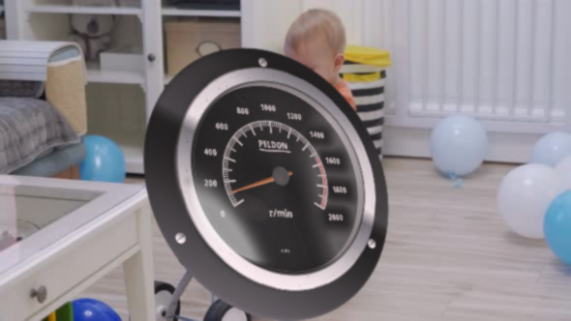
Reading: {"value": 100, "unit": "rpm"}
